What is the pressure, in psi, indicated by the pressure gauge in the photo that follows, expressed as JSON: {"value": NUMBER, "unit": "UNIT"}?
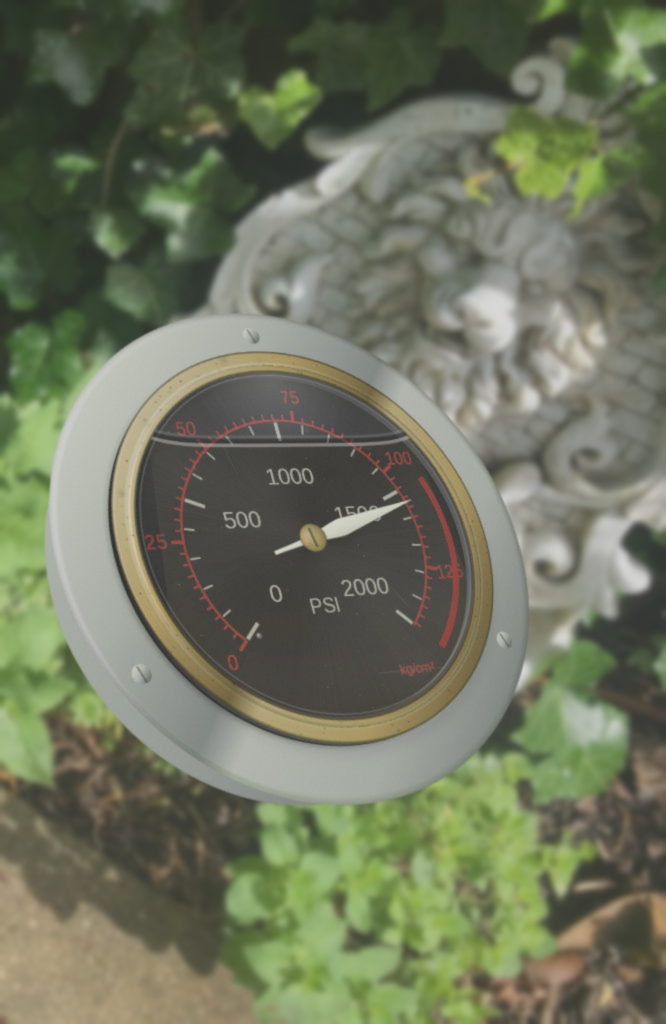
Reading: {"value": 1550, "unit": "psi"}
